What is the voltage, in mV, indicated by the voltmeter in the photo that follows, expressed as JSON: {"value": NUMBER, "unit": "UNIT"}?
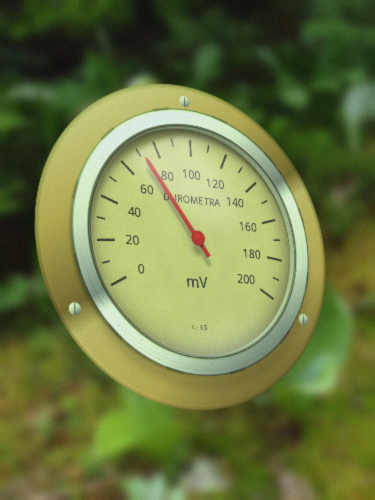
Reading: {"value": 70, "unit": "mV"}
